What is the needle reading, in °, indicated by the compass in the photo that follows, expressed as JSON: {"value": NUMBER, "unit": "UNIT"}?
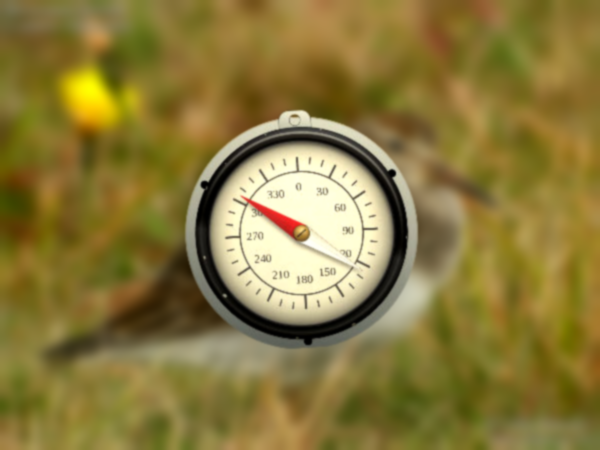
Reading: {"value": 305, "unit": "°"}
